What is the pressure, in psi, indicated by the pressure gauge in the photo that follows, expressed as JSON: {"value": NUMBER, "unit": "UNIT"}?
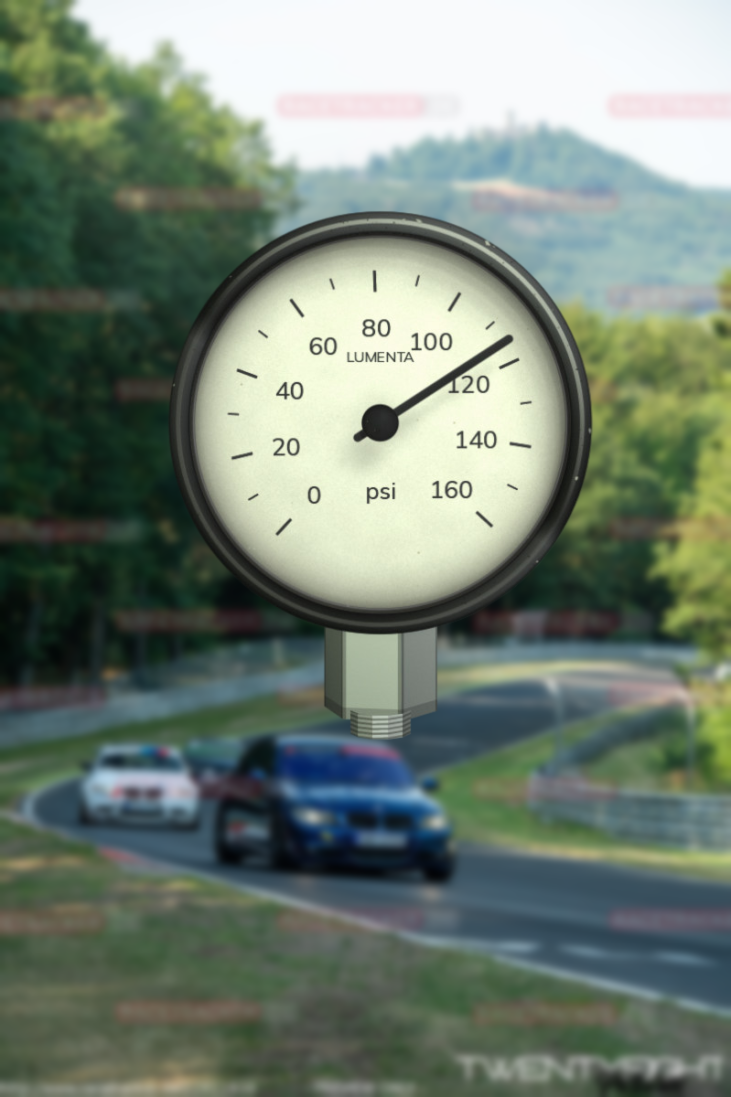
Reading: {"value": 115, "unit": "psi"}
